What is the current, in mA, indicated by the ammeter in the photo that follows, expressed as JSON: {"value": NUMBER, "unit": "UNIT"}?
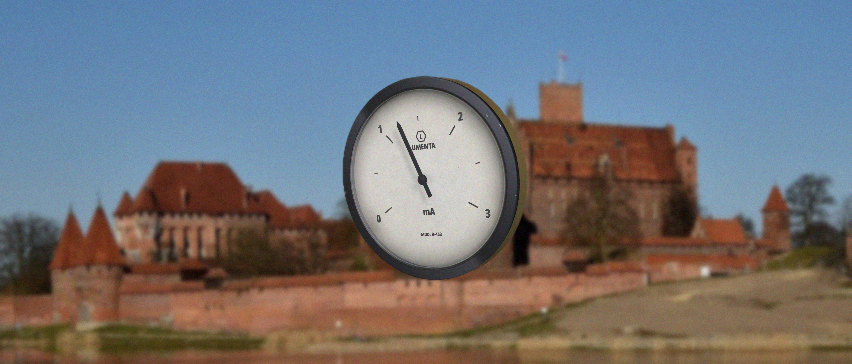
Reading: {"value": 1.25, "unit": "mA"}
